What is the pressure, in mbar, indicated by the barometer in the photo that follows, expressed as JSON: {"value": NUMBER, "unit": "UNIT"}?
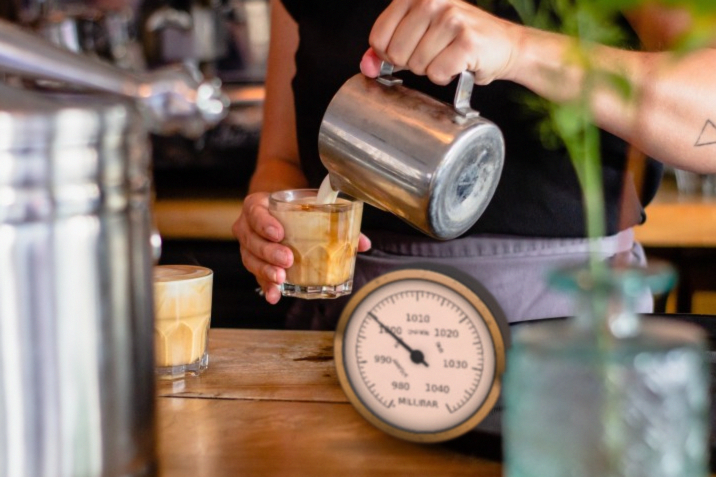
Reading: {"value": 1000, "unit": "mbar"}
